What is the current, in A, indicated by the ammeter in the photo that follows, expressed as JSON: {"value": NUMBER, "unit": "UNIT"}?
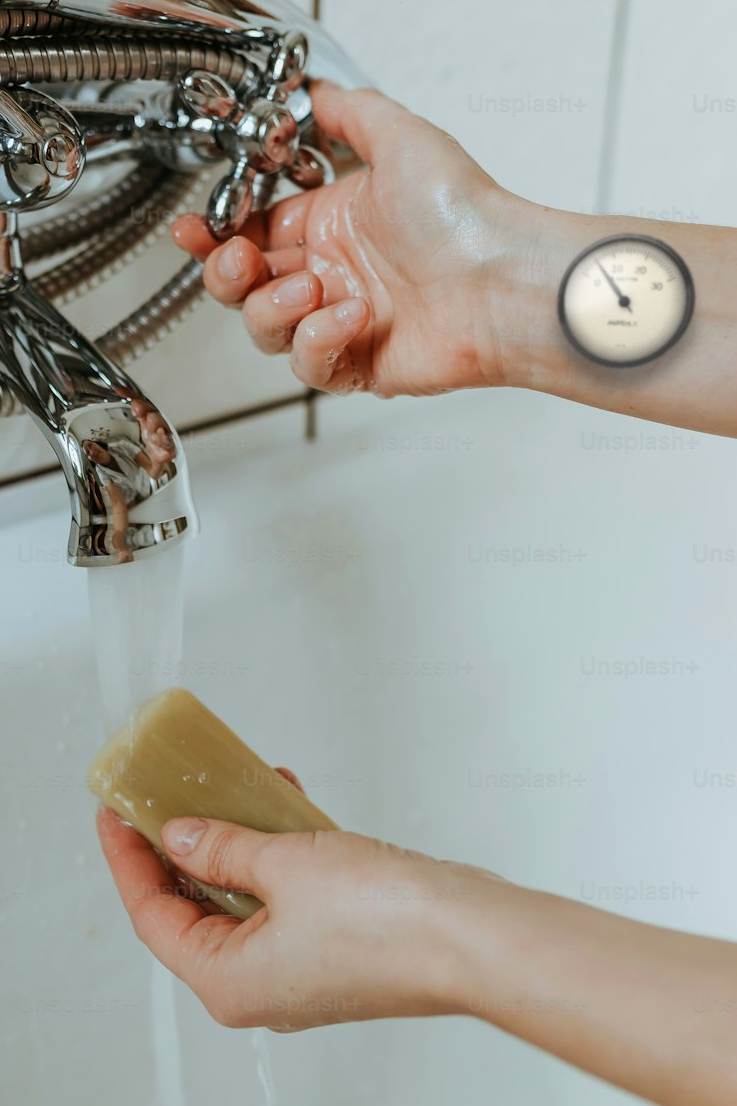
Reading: {"value": 5, "unit": "A"}
